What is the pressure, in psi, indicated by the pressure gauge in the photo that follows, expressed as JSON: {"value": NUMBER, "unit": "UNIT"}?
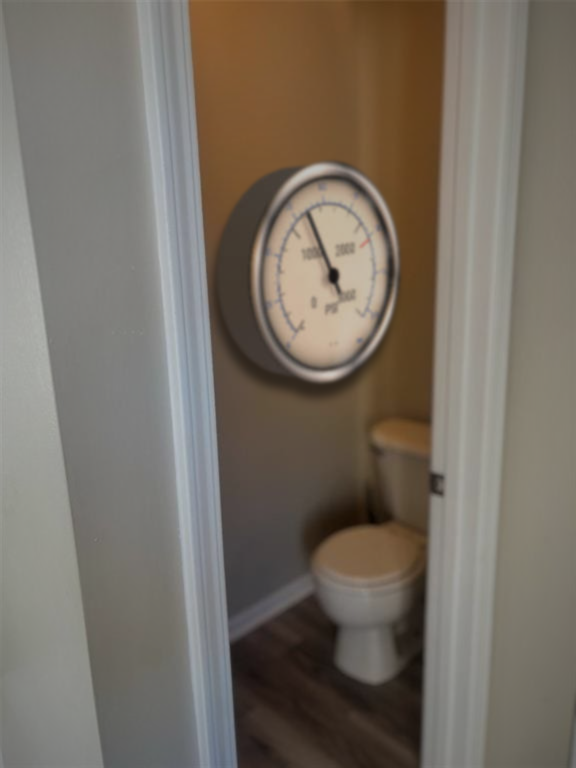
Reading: {"value": 1200, "unit": "psi"}
